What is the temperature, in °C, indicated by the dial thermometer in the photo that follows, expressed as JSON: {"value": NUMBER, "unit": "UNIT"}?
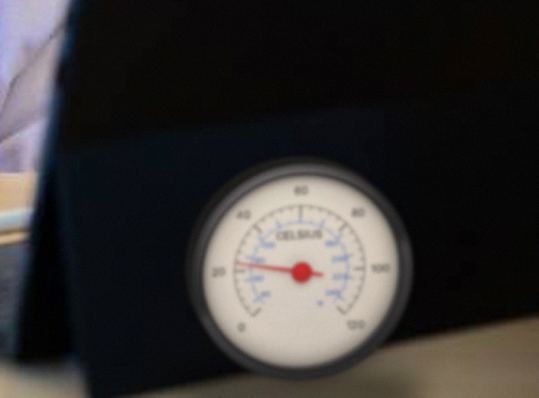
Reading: {"value": 24, "unit": "°C"}
